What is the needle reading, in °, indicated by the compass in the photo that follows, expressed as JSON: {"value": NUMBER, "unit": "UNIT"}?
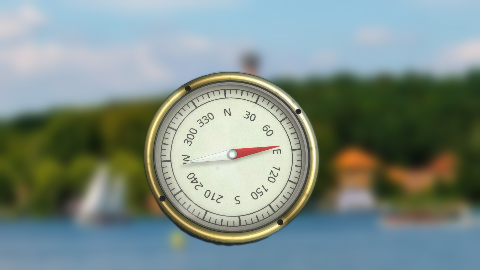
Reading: {"value": 85, "unit": "°"}
